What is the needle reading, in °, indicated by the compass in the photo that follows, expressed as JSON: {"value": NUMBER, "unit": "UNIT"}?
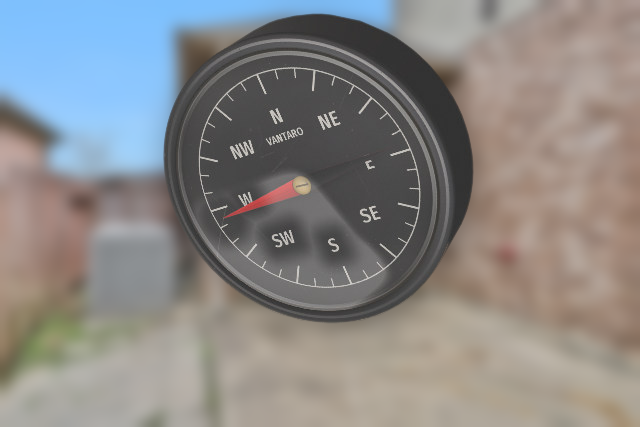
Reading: {"value": 265, "unit": "°"}
